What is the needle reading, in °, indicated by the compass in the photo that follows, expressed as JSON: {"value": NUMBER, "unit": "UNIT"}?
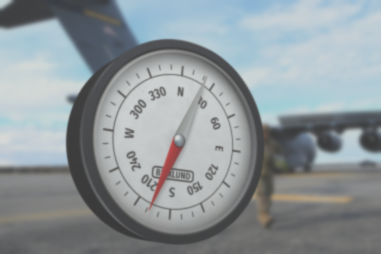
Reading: {"value": 200, "unit": "°"}
